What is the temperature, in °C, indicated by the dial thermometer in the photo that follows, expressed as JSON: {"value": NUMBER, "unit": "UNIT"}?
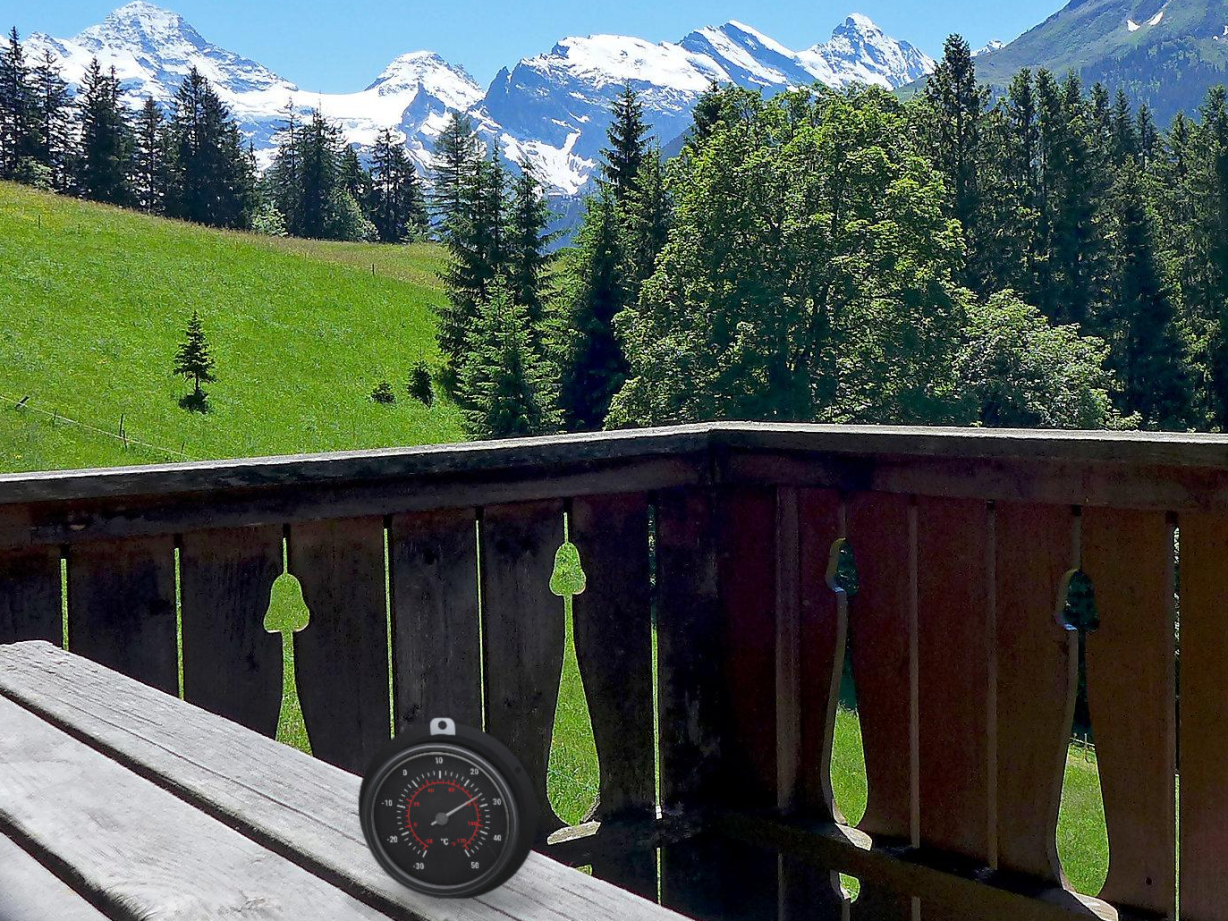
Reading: {"value": 26, "unit": "°C"}
